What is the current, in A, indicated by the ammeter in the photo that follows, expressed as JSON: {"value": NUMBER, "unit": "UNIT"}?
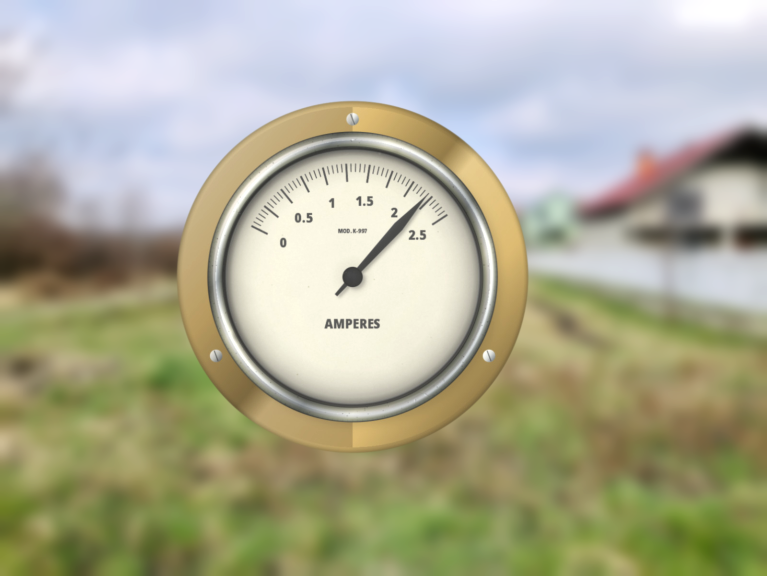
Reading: {"value": 2.2, "unit": "A"}
